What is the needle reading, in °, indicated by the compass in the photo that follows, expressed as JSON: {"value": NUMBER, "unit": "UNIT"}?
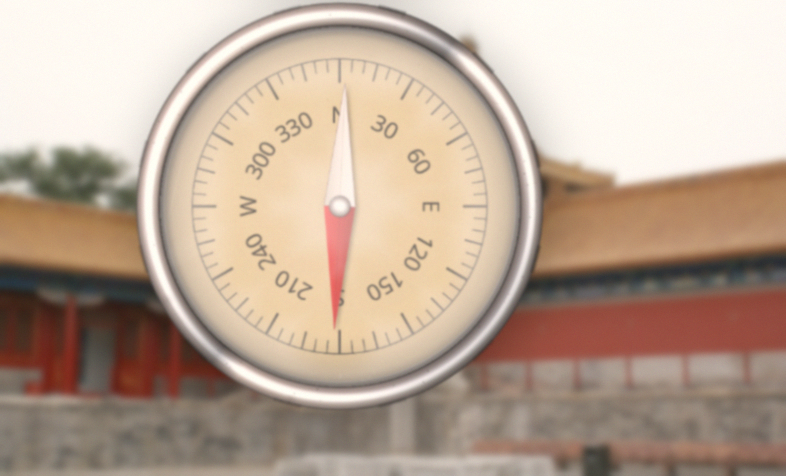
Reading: {"value": 182.5, "unit": "°"}
